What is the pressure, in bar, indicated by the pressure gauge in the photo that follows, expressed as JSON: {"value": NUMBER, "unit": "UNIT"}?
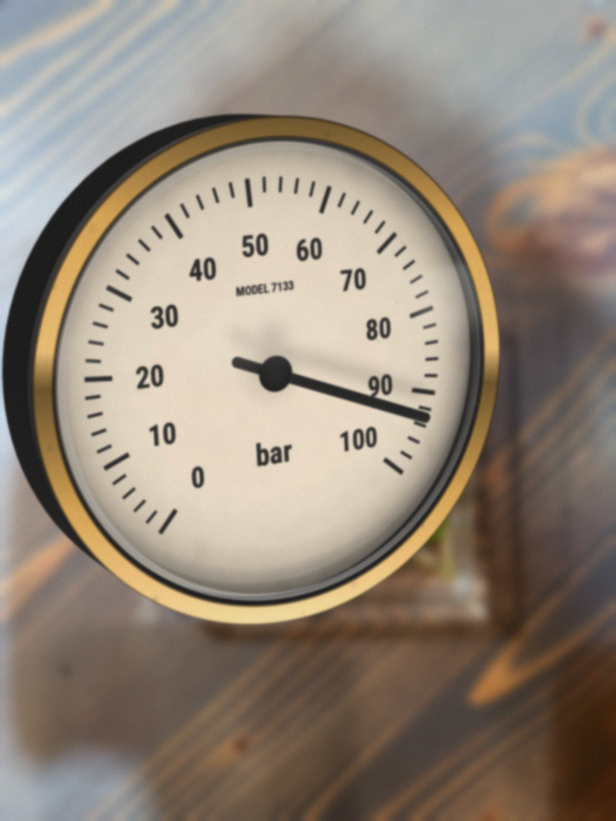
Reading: {"value": 93, "unit": "bar"}
